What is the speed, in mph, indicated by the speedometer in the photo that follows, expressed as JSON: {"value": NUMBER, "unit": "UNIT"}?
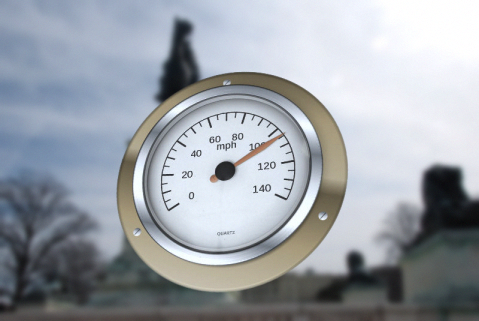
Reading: {"value": 105, "unit": "mph"}
